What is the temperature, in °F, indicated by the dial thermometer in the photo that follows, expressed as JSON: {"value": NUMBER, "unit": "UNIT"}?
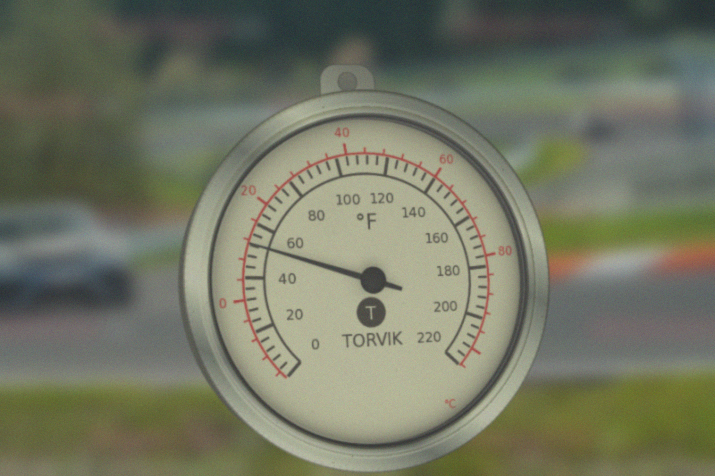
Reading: {"value": 52, "unit": "°F"}
